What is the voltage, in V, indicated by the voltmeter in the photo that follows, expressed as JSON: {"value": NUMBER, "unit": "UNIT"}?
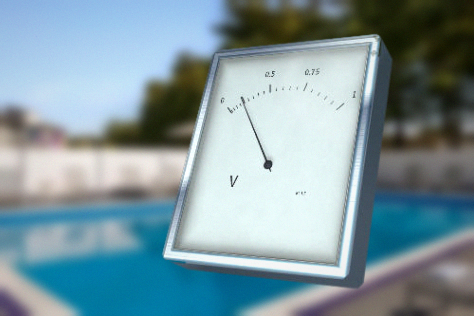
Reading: {"value": 0.25, "unit": "V"}
